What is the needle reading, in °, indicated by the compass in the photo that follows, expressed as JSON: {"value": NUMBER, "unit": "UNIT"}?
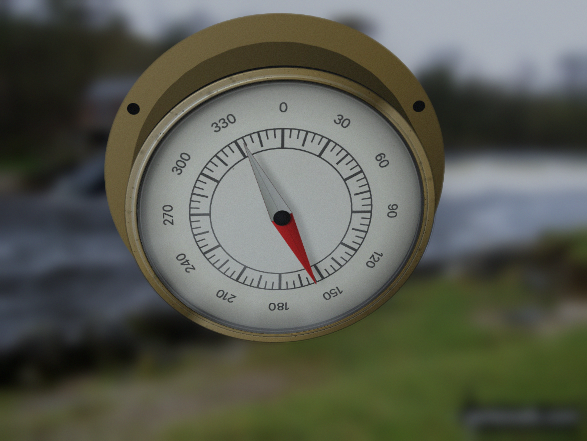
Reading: {"value": 155, "unit": "°"}
